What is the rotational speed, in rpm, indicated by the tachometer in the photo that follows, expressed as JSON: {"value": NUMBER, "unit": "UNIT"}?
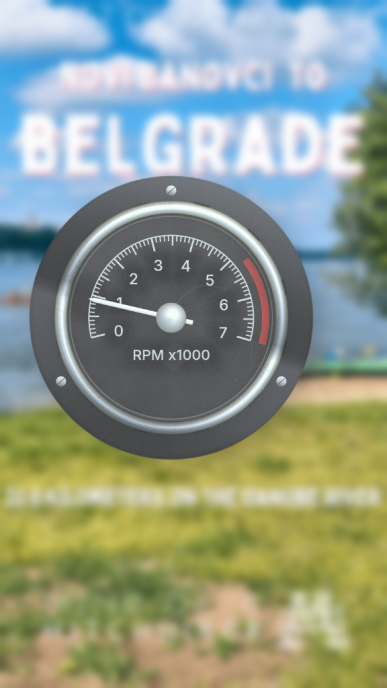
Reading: {"value": 900, "unit": "rpm"}
